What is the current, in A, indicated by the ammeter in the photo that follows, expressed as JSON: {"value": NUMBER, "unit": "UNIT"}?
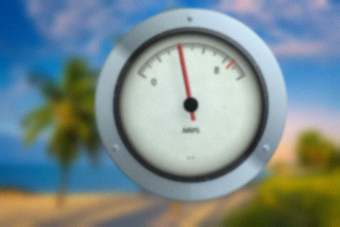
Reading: {"value": 4, "unit": "A"}
